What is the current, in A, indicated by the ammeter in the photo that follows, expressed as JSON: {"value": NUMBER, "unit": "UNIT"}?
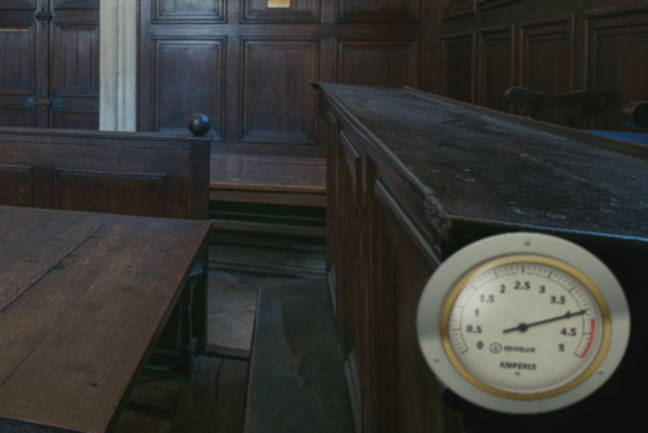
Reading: {"value": 4, "unit": "A"}
